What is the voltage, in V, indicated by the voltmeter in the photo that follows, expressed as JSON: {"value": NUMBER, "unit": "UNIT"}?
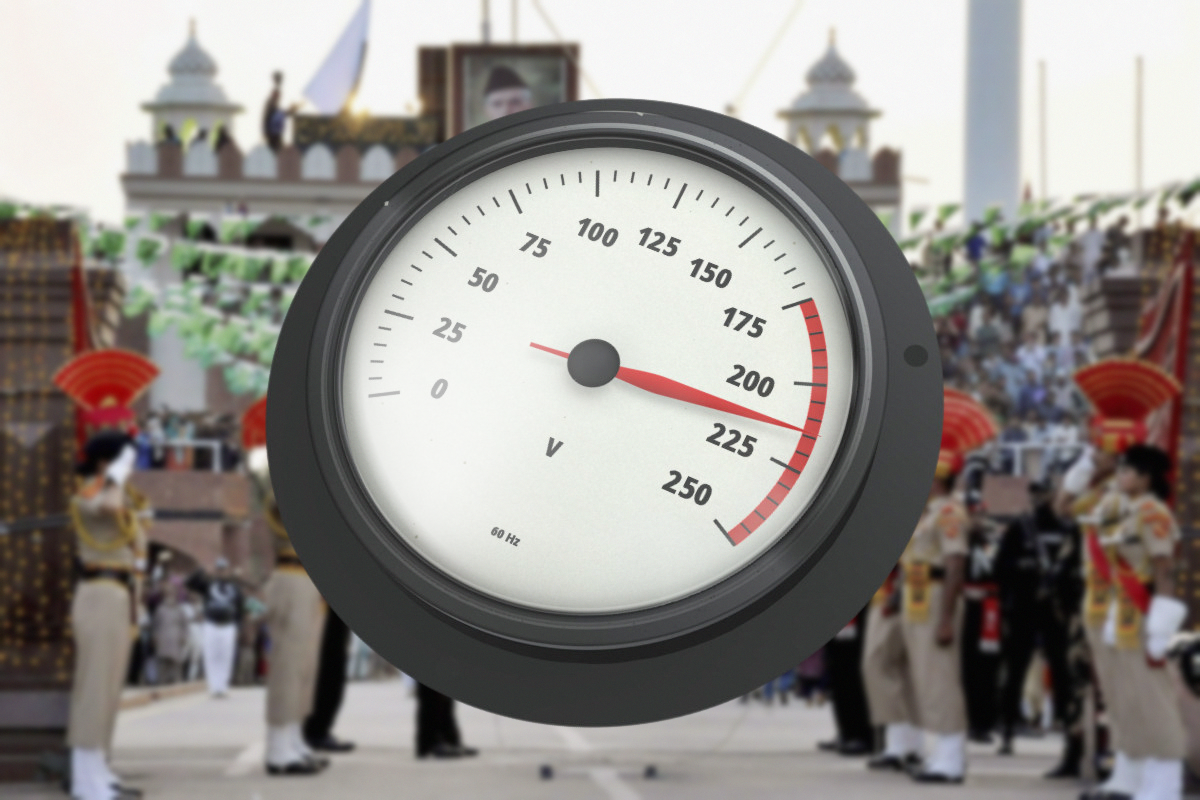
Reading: {"value": 215, "unit": "V"}
